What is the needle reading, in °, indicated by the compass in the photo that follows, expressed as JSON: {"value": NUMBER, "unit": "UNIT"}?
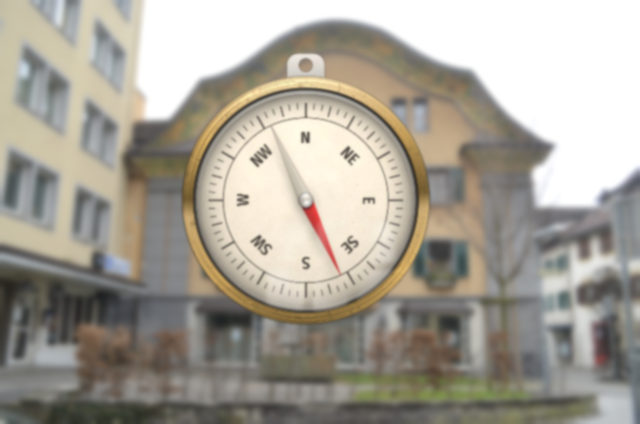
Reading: {"value": 155, "unit": "°"}
